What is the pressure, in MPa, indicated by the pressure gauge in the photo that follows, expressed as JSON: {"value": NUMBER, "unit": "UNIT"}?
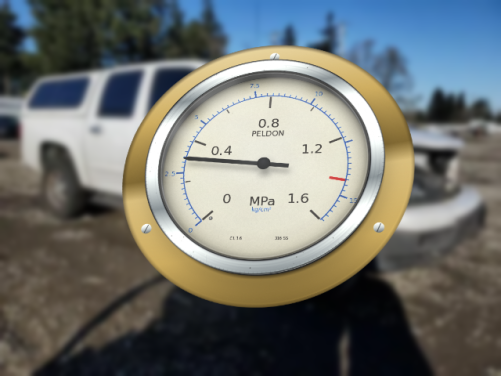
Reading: {"value": 0.3, "unit": "MPa"}
